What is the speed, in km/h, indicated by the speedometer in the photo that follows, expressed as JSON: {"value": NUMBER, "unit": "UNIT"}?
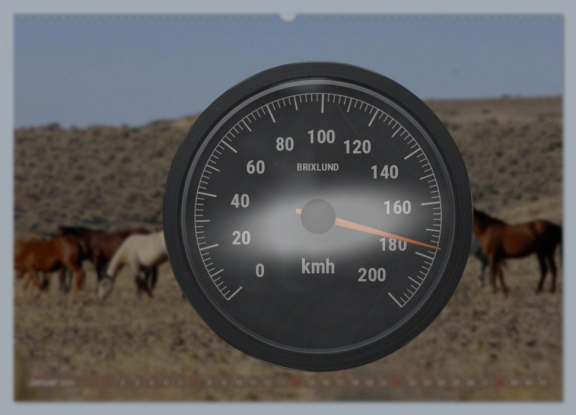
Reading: {"value": 176, "unit": "km/h"}
